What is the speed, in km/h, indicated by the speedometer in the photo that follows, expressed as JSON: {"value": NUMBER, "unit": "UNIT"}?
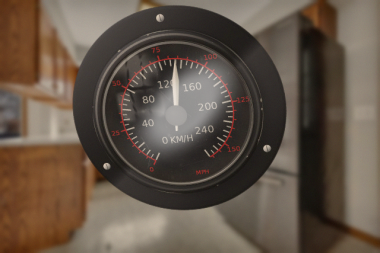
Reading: {"value": 135, "unit": "km/h"}
